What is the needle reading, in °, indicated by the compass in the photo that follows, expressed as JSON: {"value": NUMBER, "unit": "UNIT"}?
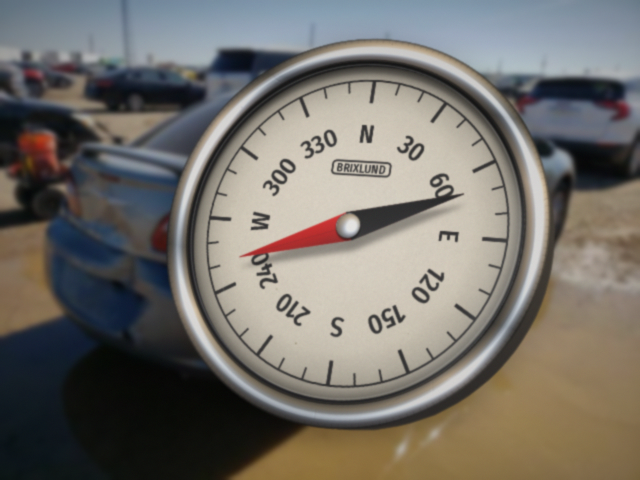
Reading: {"value": 250, "unit": "°"}
